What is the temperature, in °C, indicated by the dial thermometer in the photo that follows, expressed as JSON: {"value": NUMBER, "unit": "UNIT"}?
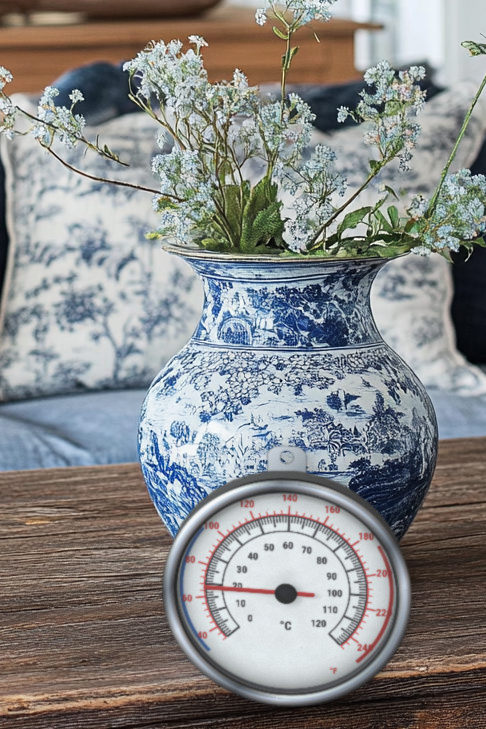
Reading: {"value": 20, "unit": "°C"}
